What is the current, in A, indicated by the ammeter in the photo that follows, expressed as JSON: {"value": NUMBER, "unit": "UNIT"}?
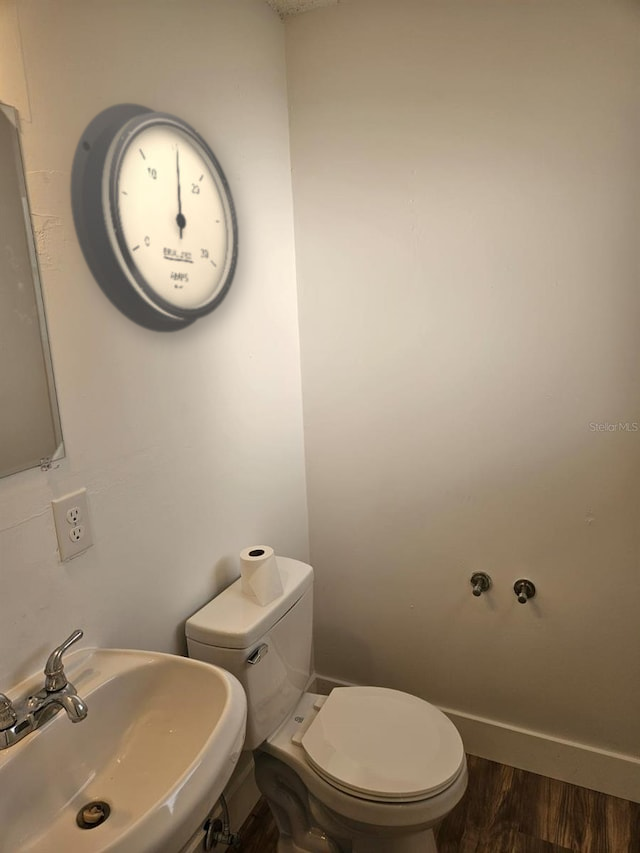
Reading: {"value": 15, "unit": "A"}
